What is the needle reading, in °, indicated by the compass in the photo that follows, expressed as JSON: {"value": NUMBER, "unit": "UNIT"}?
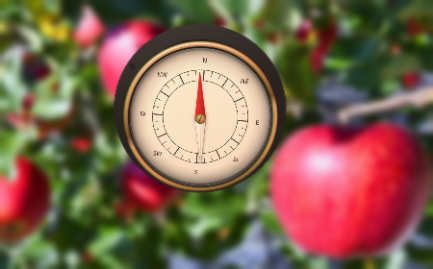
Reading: {"value": 355, "unit": "°"}
